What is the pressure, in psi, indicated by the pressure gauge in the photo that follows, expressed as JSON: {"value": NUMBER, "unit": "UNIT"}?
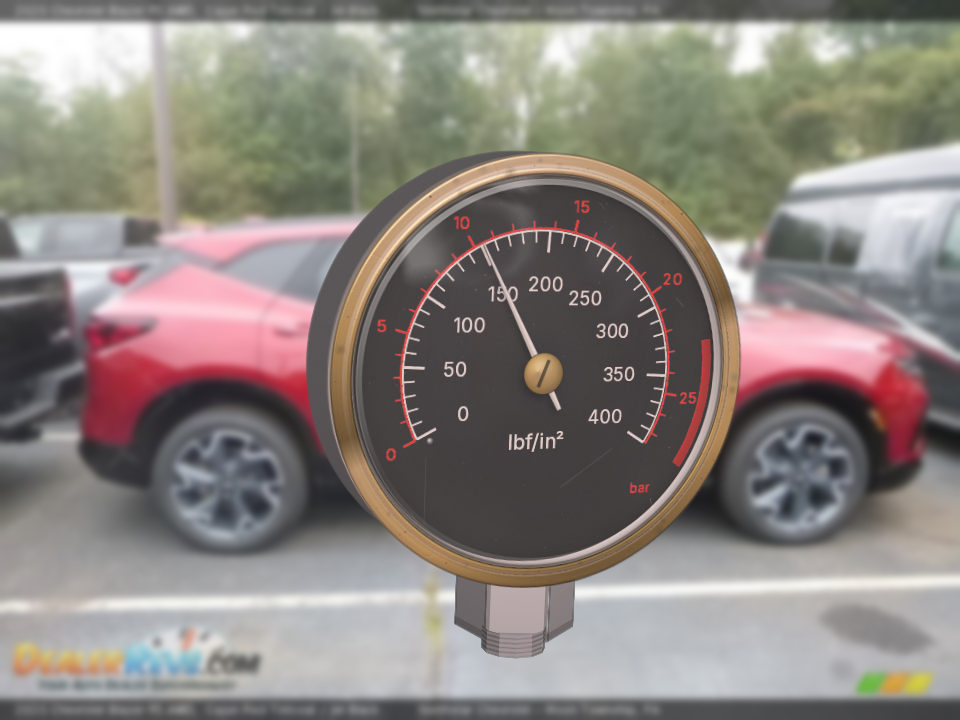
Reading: {"value": 150, "unit": "psi"}
